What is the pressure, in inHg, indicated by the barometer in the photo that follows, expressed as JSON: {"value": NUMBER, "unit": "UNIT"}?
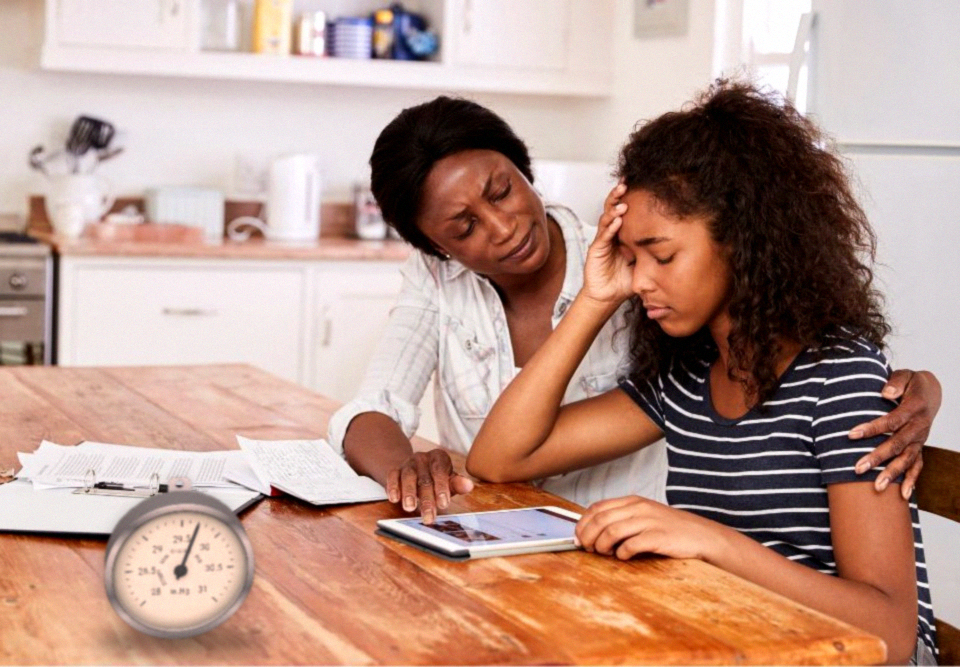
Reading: {"value": 29.7, "unit": "inHg"}
